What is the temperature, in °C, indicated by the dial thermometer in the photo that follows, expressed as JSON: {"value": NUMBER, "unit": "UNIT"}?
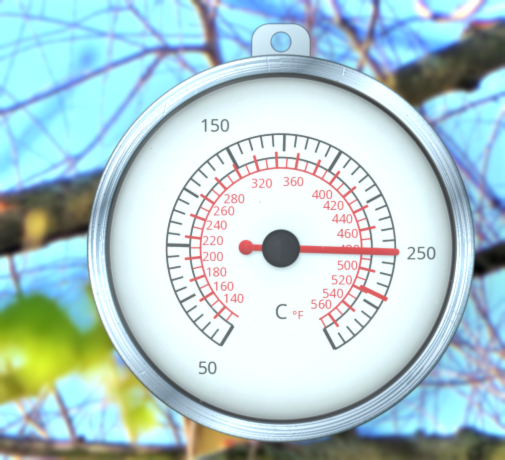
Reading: {"value": 250, "unit": "°C"}
